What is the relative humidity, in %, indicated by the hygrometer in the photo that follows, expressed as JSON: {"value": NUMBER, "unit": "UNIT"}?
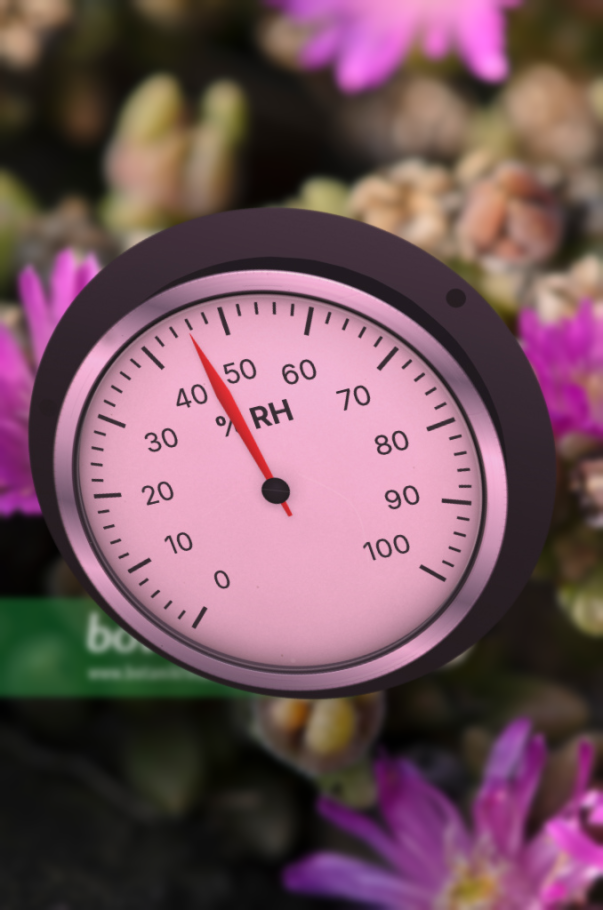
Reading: {"value": 46, "unit": "%"}
